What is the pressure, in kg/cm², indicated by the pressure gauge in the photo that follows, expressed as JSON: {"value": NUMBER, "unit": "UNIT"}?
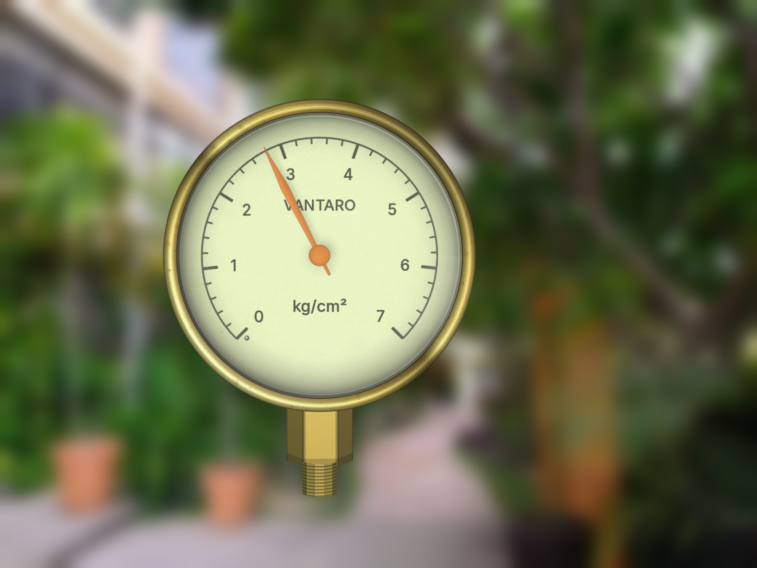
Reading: {"value": 2.8, "unit": "kg/cm²"}
